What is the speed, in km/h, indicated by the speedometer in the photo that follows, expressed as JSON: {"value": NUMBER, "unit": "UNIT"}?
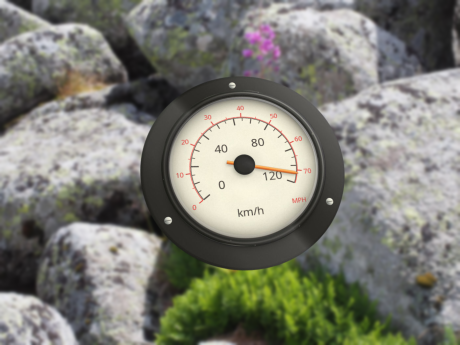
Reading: {"value": 115, "unit": "km/h"}
